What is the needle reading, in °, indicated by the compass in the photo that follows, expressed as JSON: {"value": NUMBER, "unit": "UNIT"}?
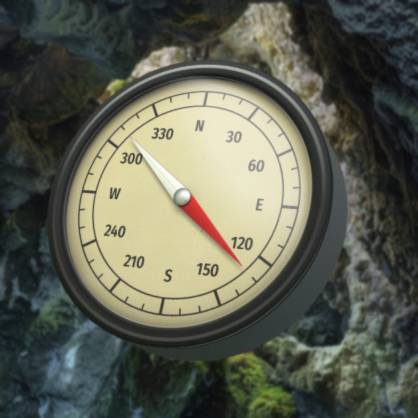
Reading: {"value": 130, "unit": "°"}
